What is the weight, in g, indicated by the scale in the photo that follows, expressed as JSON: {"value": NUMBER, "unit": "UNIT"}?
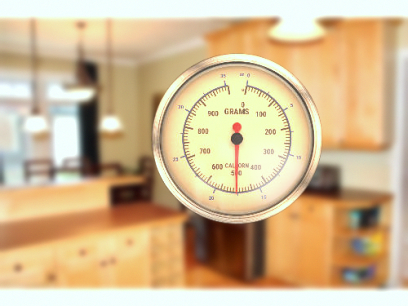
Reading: {"value": 500, "unit": "g"}
